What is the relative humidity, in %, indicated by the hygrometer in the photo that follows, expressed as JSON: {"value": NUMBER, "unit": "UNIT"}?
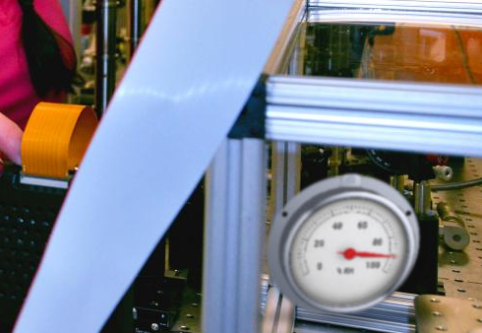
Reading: {"value": 90, "unit": "%"}
